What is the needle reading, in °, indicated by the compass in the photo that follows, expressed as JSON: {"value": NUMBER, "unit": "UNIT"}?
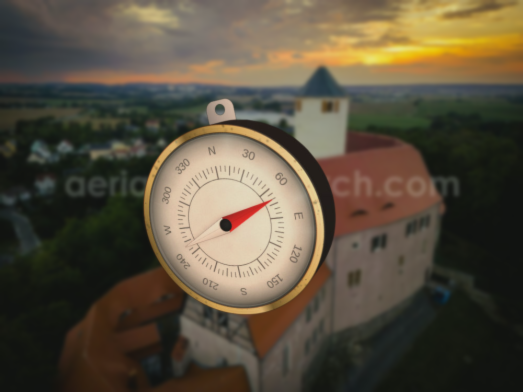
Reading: {"value": 70, "unit": "°"}
